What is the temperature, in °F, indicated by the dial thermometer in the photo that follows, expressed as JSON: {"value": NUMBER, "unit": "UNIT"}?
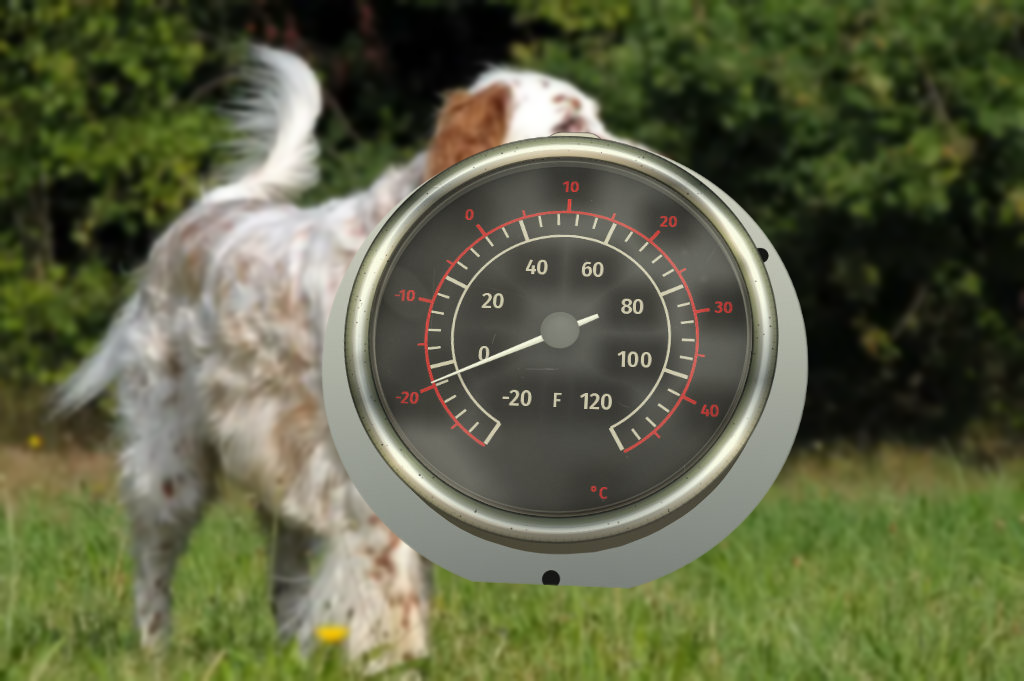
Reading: {"value": -4, "unit": "°F"}
